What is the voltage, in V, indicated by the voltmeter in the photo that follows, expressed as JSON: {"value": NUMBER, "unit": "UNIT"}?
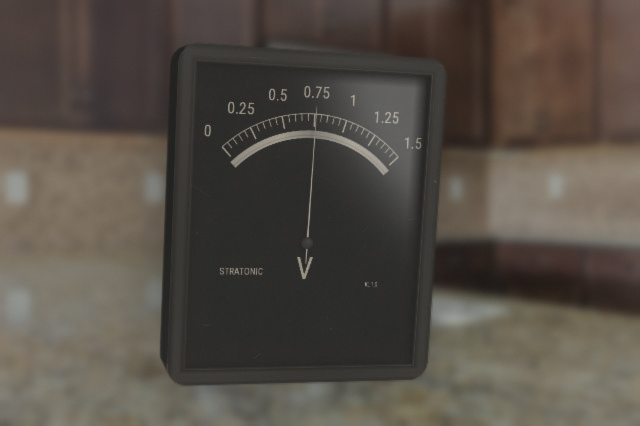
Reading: {"value": 0.75, "unit": "V"}
